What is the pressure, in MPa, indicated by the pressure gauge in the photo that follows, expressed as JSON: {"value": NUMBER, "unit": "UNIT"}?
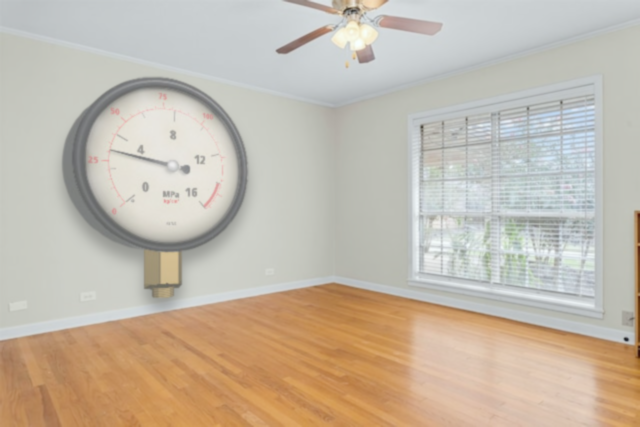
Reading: {"value": 3, "unit": "MPa"}
